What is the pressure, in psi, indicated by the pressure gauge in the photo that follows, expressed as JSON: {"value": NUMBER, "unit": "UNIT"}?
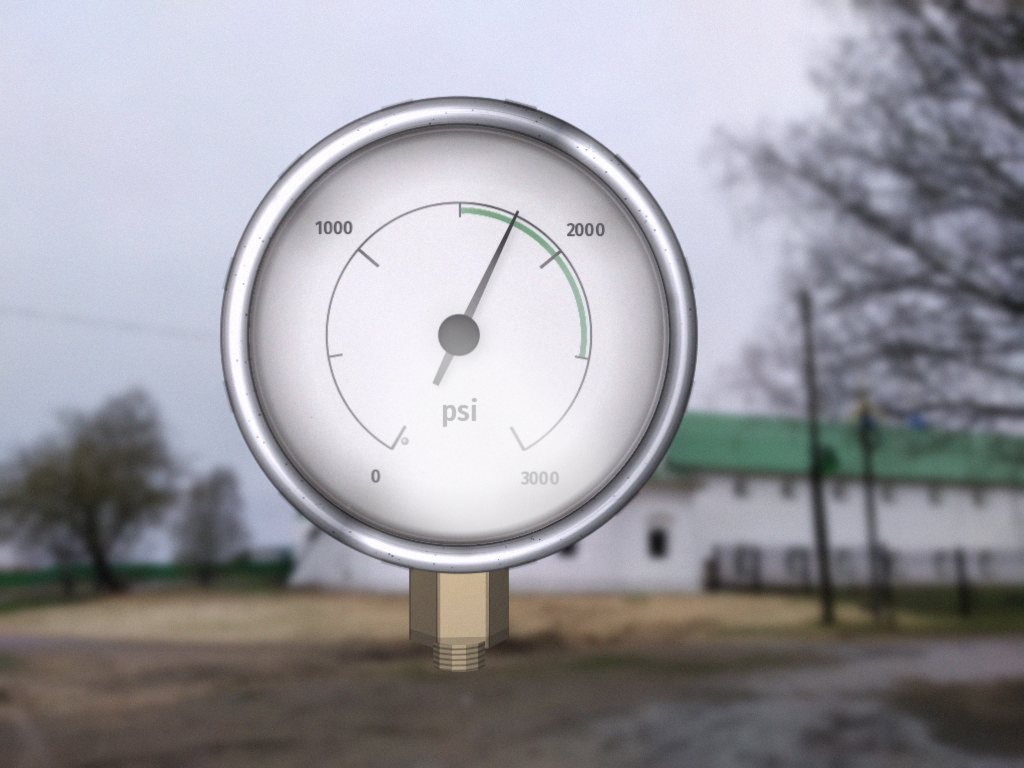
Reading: {"value": 1750, "unit": "psi"}
